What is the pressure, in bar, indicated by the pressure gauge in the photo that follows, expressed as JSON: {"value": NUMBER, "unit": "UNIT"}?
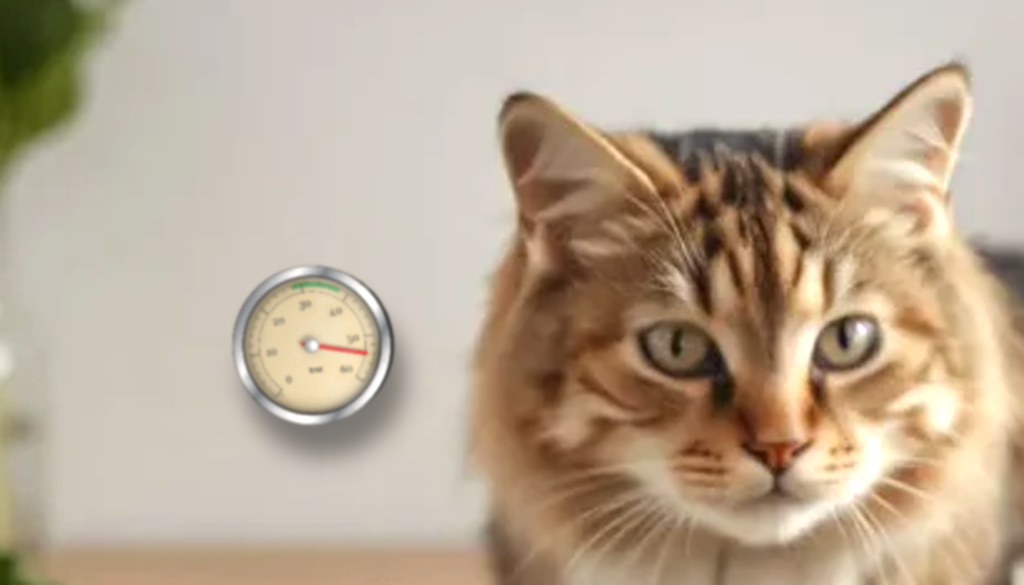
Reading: {"value": 54, "unit": "bar"}
